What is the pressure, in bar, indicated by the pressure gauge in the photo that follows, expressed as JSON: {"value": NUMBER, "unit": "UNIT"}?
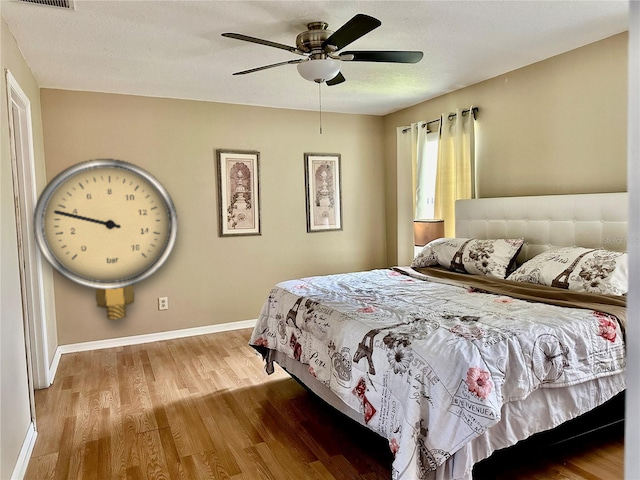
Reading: {"value": 3.5, "unit": "bar"}
